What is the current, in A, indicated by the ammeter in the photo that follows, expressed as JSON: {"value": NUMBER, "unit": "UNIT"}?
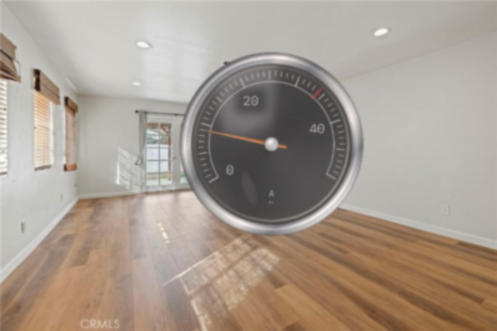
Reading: {"value": 9, "unit": "A"}
